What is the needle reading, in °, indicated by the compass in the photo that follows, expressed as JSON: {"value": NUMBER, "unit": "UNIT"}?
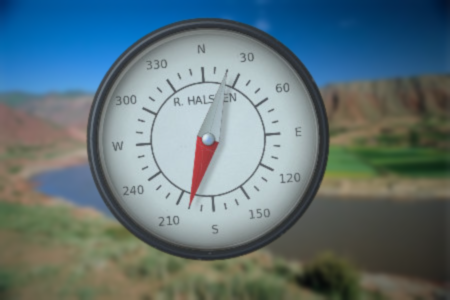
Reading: {"value": 200, "unit": "°"}
